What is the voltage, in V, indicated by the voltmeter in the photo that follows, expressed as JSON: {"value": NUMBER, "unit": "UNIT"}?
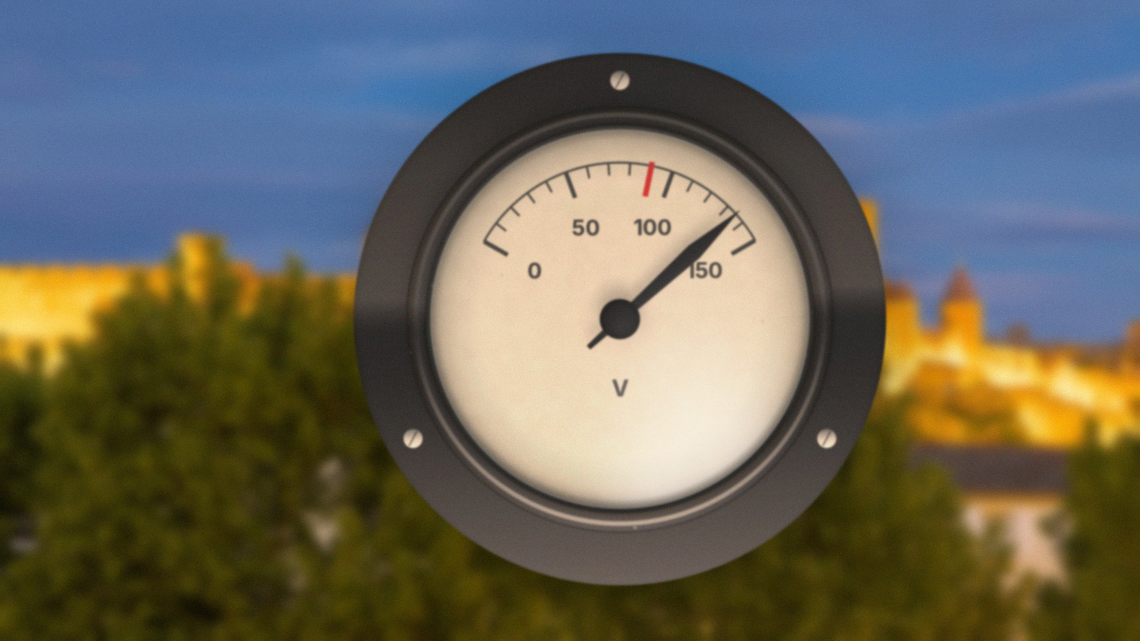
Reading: {"value": 135, "unit": "V"}
